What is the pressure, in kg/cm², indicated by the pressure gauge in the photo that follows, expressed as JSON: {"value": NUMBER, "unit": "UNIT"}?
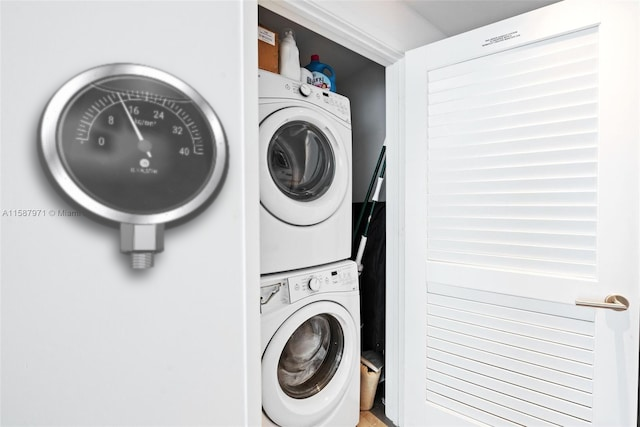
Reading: {"value": 14, "unit": "kg/cm²"}
